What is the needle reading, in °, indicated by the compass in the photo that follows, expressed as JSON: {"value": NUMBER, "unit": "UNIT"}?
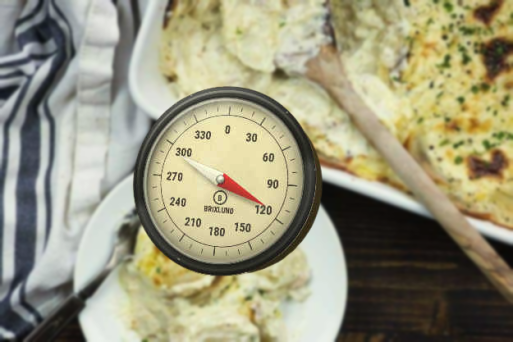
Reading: {"value": 115, "unit": "°"}
